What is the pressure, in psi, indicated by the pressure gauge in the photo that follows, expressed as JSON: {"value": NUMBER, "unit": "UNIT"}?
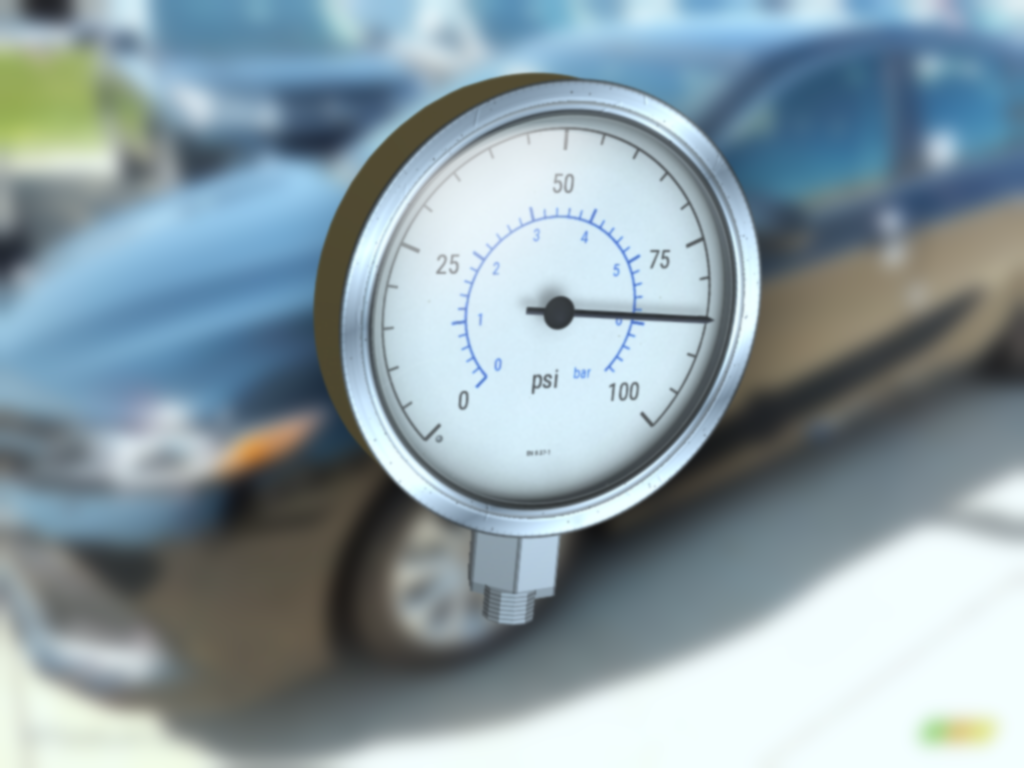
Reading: {"value": 85, "unit": "psi"}
